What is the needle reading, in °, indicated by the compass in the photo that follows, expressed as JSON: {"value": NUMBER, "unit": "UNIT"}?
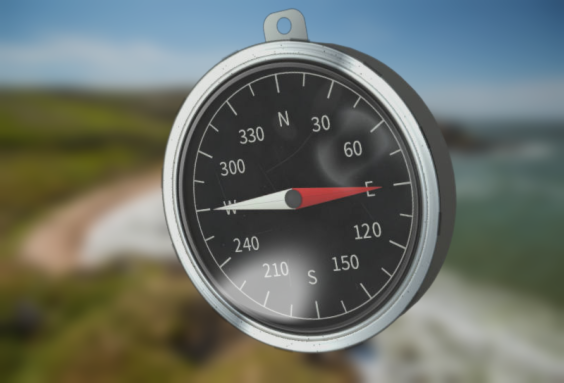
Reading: {"value": 90, "unit": "°"}
